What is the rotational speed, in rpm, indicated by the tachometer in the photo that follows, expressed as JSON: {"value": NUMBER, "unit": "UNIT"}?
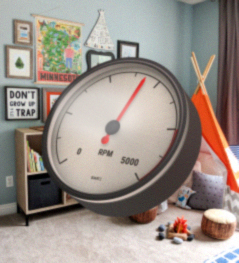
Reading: {"value": 2750, "unit": "rpm"}
